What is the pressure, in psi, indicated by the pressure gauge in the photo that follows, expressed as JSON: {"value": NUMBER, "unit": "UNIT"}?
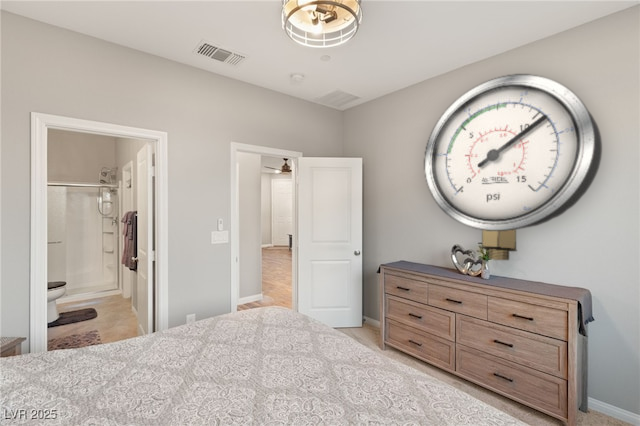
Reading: {"value": 10.5, "unit": "psi"}
